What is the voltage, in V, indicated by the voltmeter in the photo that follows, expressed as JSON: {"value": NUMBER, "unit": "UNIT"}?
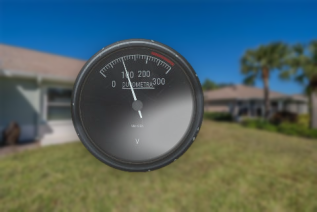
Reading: {"value": 100, "unit": "V"}
